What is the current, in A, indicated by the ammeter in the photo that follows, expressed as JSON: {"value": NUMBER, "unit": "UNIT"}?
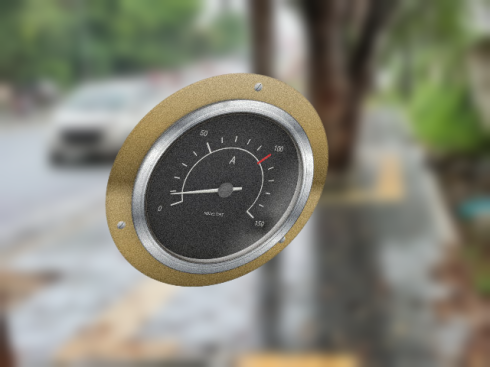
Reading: {"value": 10, "unit": "A"}
